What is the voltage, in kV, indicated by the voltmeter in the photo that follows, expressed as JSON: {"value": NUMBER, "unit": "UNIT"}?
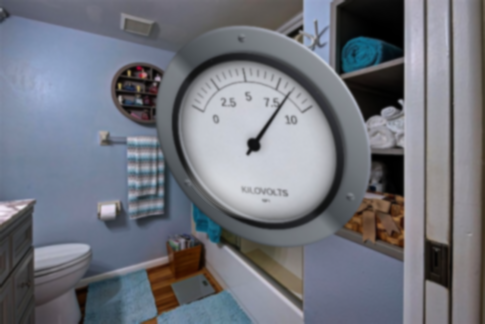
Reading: {"value": 8.5, "unit": "kV"}
